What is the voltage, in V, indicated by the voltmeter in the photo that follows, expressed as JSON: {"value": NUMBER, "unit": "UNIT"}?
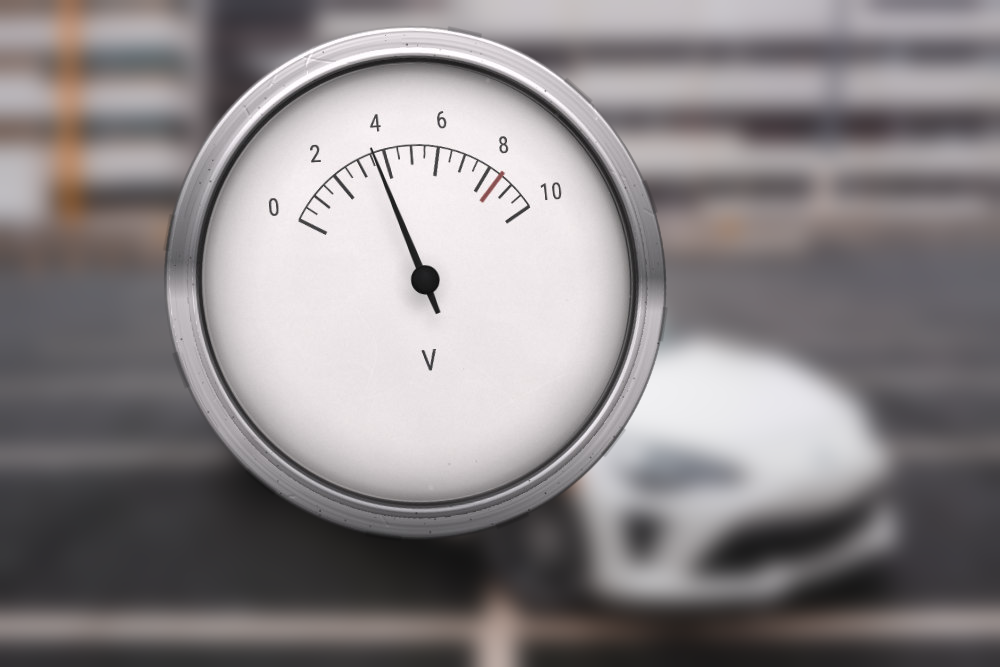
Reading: {"value": 3.5, "unit": "V"}
